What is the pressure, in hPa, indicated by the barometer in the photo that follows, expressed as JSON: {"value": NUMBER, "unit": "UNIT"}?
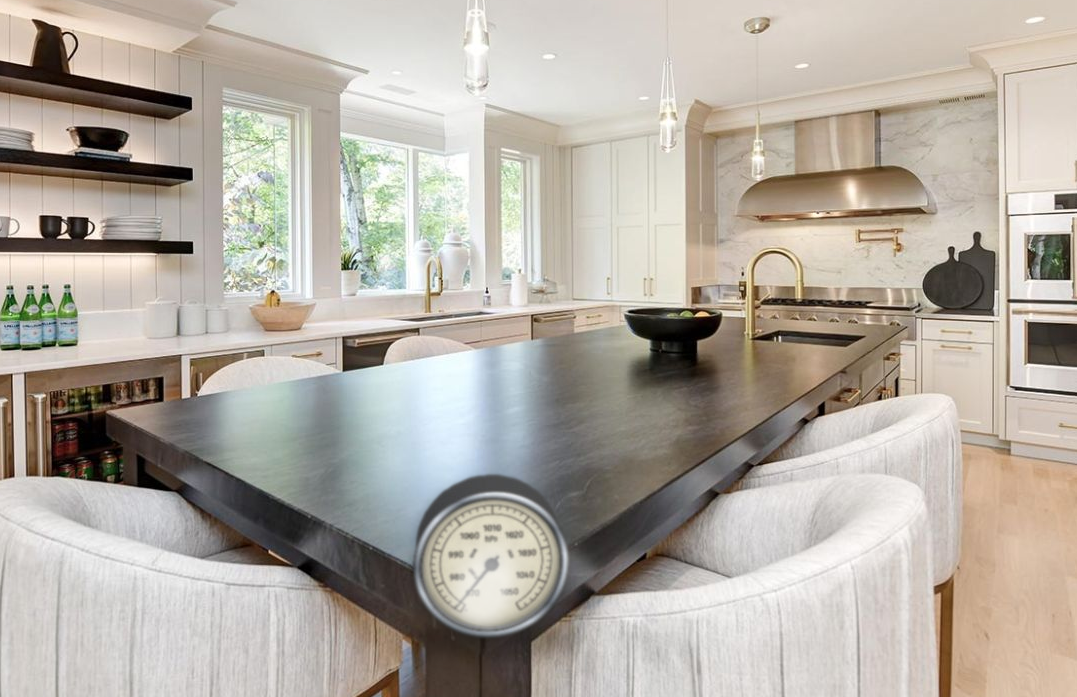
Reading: {"value": 972, "unit": "hPa"}
